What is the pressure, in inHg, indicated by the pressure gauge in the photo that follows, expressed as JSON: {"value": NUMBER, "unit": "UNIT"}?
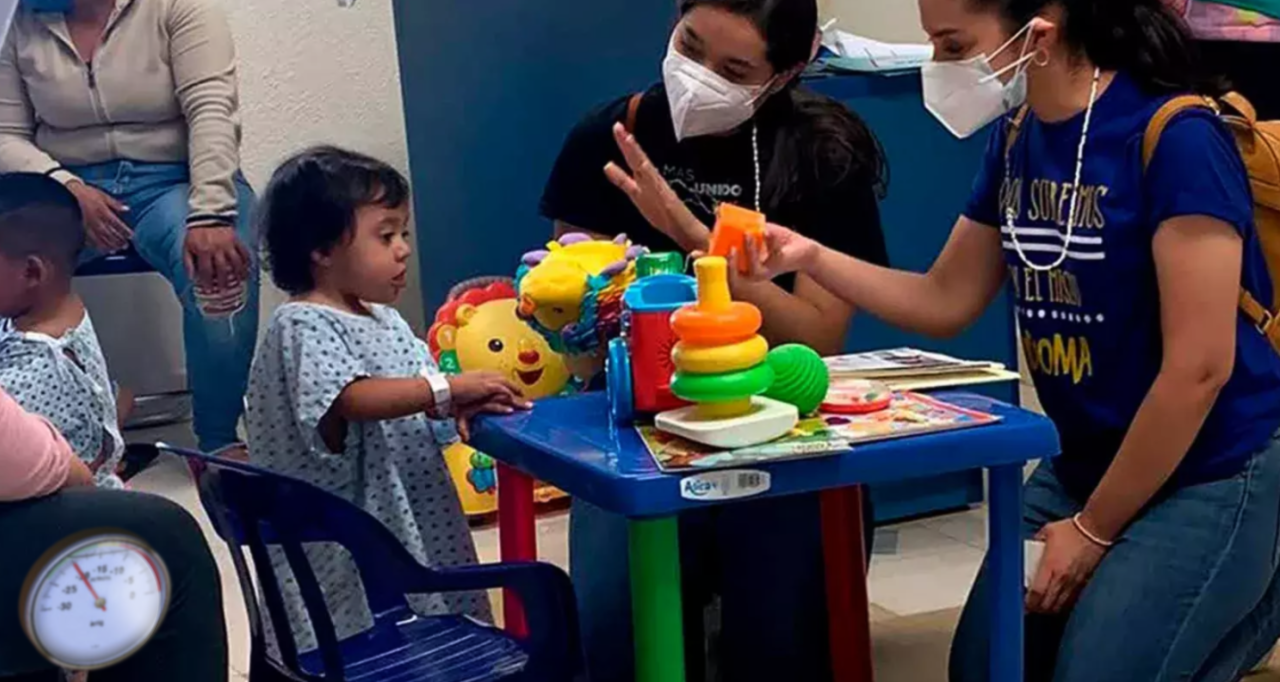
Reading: {"value": -20, "unit": "inHg"}
